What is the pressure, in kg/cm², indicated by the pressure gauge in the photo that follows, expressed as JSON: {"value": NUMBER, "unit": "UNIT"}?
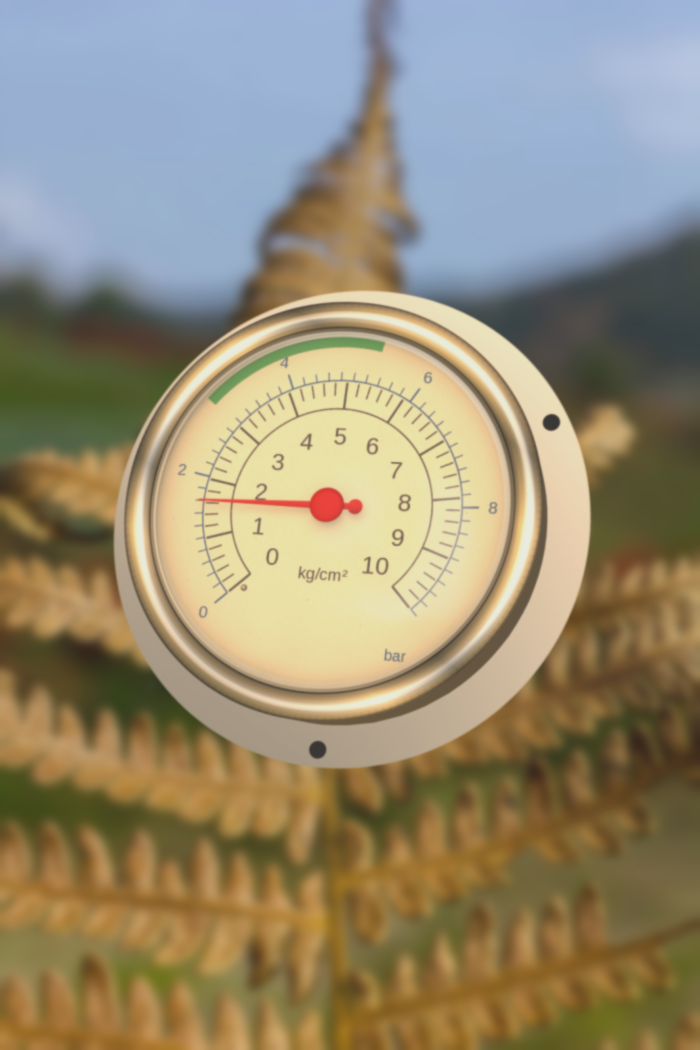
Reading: {"value": 1.6, "unit": "kg/cm²"}
